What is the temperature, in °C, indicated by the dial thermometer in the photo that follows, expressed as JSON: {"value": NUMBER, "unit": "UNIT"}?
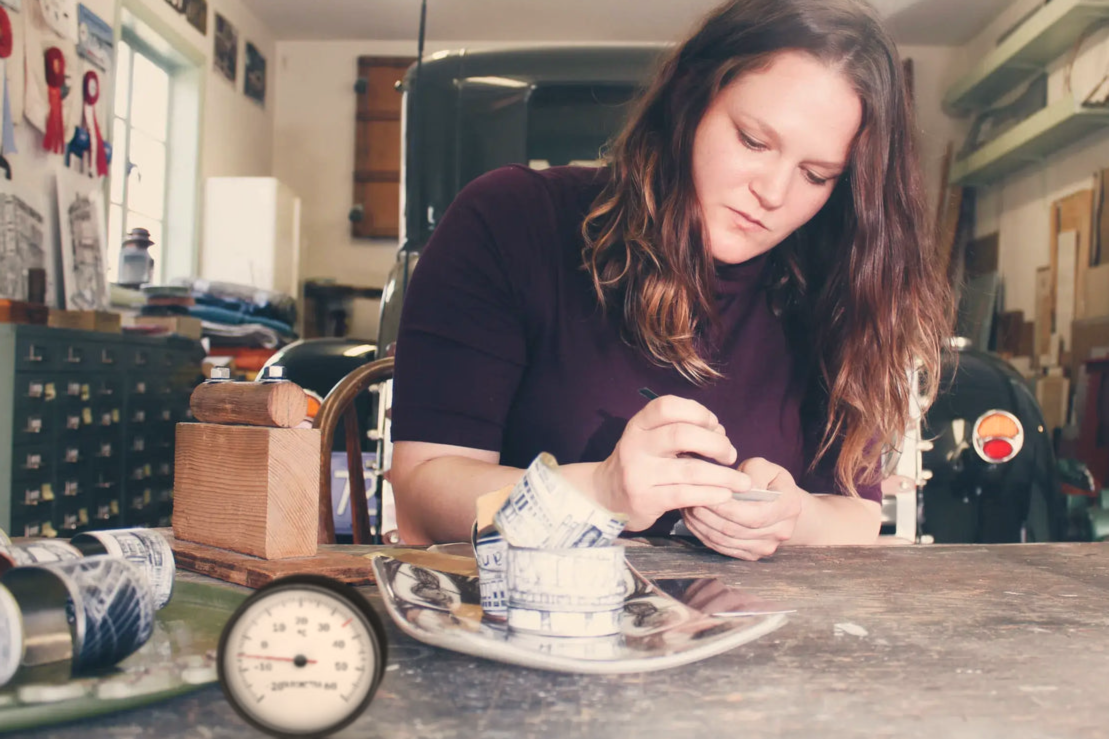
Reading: {"value": -5, "unit": "°C"}
